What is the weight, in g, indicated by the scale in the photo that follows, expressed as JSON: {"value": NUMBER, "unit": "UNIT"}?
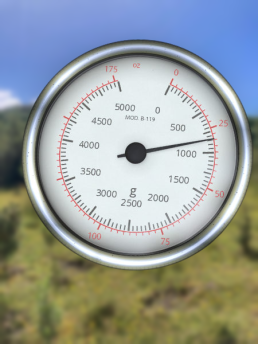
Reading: {"value": 850, "unit": "g"}
